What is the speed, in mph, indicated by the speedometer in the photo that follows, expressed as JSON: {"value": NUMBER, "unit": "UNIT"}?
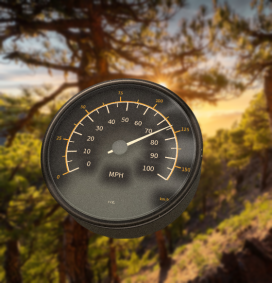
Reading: {"value": 75, "unit": "mph"}
